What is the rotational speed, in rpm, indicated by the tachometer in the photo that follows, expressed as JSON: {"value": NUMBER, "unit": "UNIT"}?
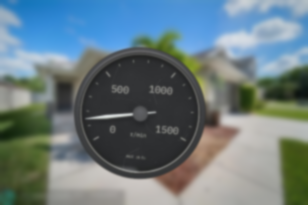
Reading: {"value": 150, "unit": "rpm"}
